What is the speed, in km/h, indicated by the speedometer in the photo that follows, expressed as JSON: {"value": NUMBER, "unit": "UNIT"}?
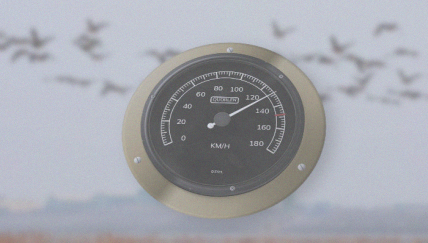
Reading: {"value": 130, "unit": "km/h"}
